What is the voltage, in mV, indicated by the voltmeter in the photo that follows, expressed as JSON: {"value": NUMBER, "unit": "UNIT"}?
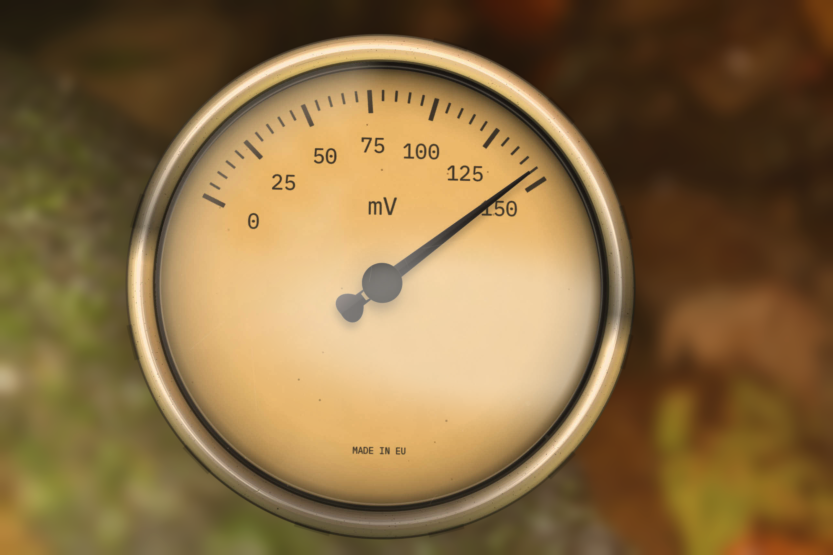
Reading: {"value": 145, "unit": "mV"}
